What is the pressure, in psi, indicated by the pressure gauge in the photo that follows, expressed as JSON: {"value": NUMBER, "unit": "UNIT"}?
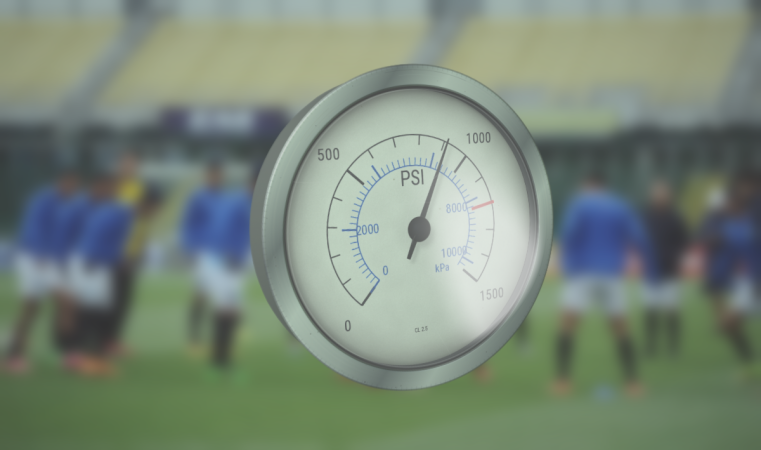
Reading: {"value": 900, "unit": "psi"}
